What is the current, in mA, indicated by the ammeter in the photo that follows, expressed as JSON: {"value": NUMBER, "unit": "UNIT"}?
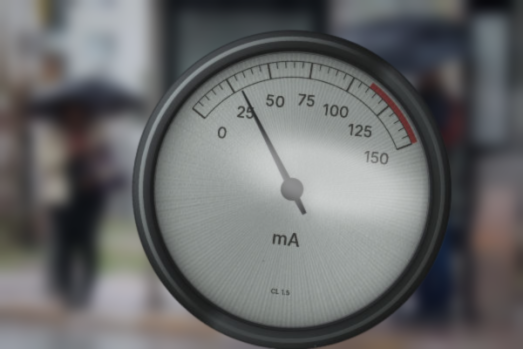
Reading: {"value": 30, "unit": "mA"}
